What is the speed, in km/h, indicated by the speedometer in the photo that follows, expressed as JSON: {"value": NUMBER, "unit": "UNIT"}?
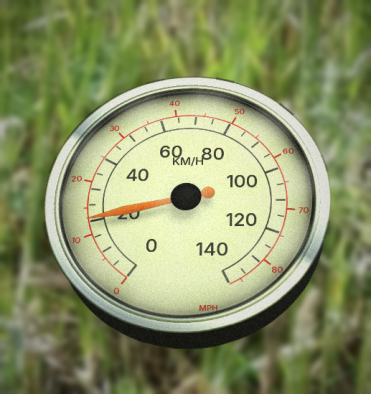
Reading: {"value": 20, "unit": "km/h"}
